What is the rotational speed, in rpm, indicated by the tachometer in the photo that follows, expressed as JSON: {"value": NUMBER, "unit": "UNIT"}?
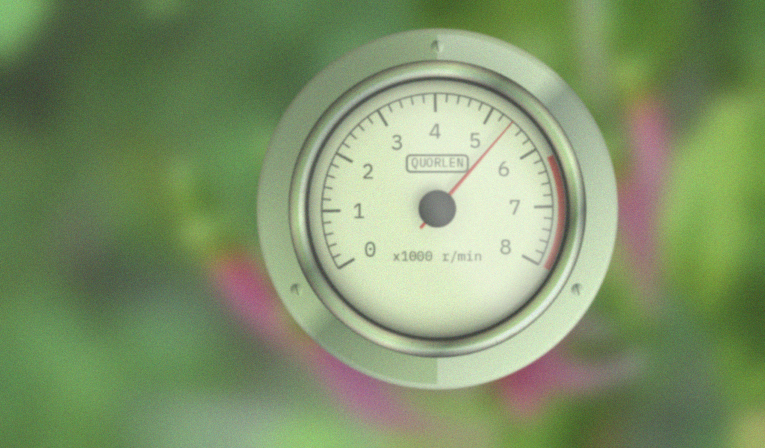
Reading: {"value": 5400, "unit": "rpm"}
